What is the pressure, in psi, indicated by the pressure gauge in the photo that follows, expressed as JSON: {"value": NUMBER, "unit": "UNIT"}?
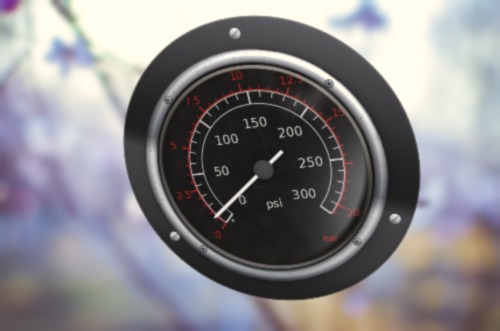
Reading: {"value": 10, "unit": "psi"}
